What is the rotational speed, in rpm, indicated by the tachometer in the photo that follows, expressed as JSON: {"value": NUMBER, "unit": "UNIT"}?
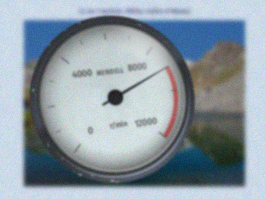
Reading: {"value": 9000, "unit": "rpm"}
